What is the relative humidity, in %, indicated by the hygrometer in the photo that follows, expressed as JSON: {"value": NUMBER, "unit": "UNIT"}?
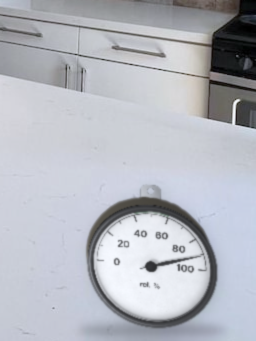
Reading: {"value": 90, "unit": "%"}
